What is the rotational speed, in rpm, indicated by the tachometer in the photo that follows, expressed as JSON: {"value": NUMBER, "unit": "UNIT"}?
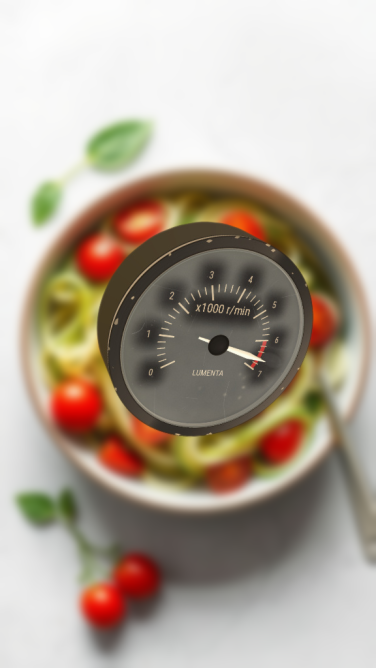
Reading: {"value": 6600, "unit": "rpm"}
